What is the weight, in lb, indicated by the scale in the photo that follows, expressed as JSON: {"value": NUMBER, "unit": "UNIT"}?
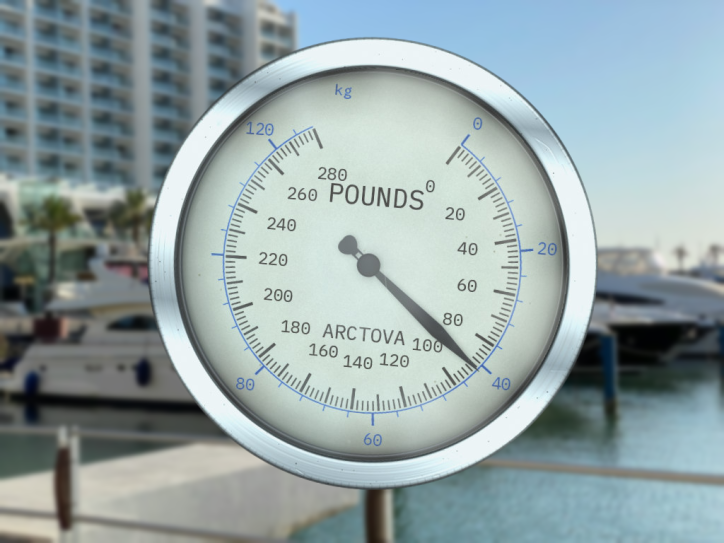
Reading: {"value": 90, "unit": "lb"}
